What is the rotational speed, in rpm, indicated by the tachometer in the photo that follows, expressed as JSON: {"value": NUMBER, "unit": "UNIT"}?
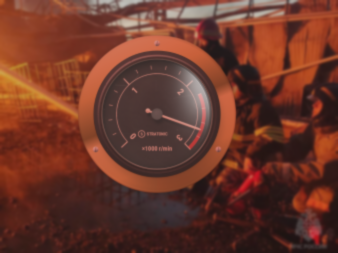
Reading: {"value": 2700, "unit": "rpm"}
